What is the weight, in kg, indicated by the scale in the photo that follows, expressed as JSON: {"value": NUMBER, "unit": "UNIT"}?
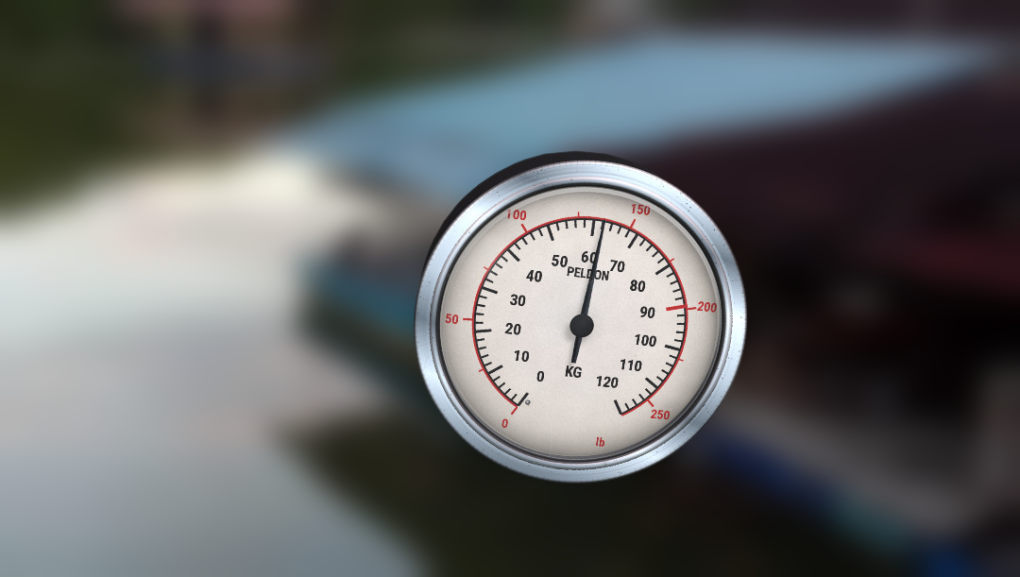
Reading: {"value": 62, "unit": "kg"}
